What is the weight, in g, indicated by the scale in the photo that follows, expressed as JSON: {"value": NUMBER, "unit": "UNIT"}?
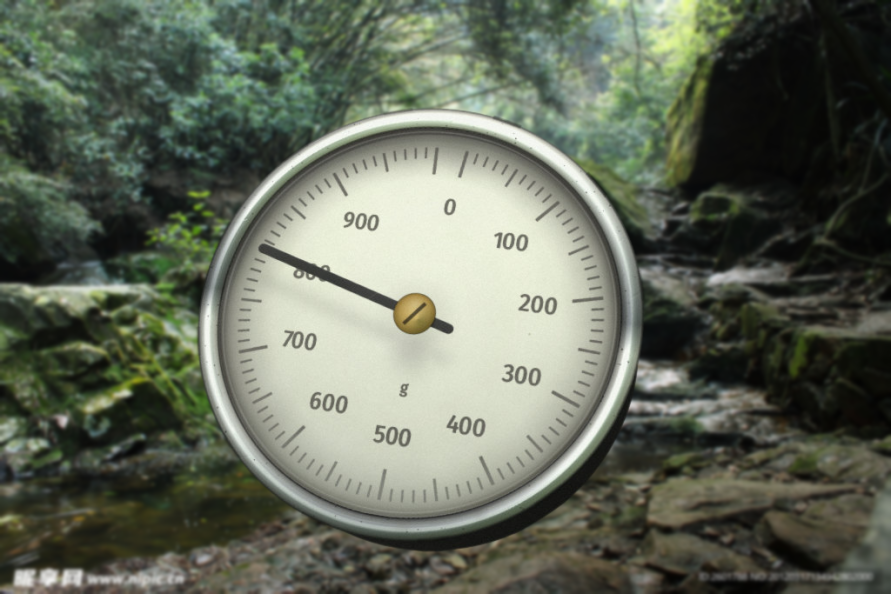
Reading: {"value": 800, "unit": "g"}
